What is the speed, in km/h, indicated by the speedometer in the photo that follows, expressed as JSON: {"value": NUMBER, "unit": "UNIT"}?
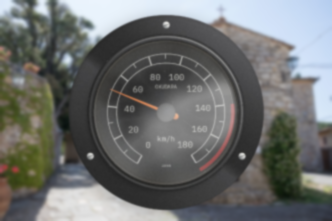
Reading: {"value": 50, "unit": "km/h"}
